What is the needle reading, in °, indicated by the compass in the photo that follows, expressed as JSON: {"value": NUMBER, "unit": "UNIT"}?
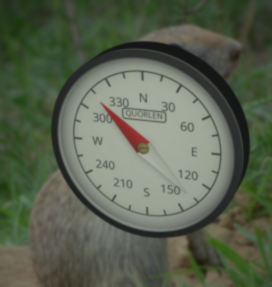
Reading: {"value": 315, "unit": "°"}
